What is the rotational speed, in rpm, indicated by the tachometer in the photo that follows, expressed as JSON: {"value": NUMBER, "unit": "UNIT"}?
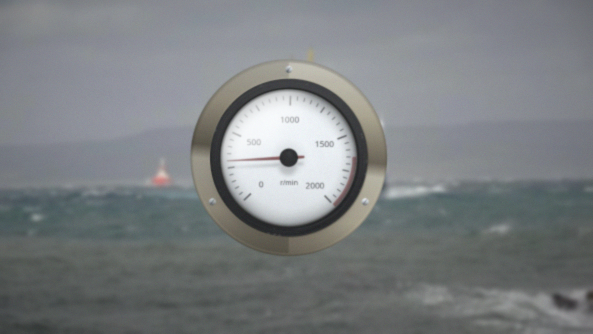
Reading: {"value": 300, "unit": "rpm"}
